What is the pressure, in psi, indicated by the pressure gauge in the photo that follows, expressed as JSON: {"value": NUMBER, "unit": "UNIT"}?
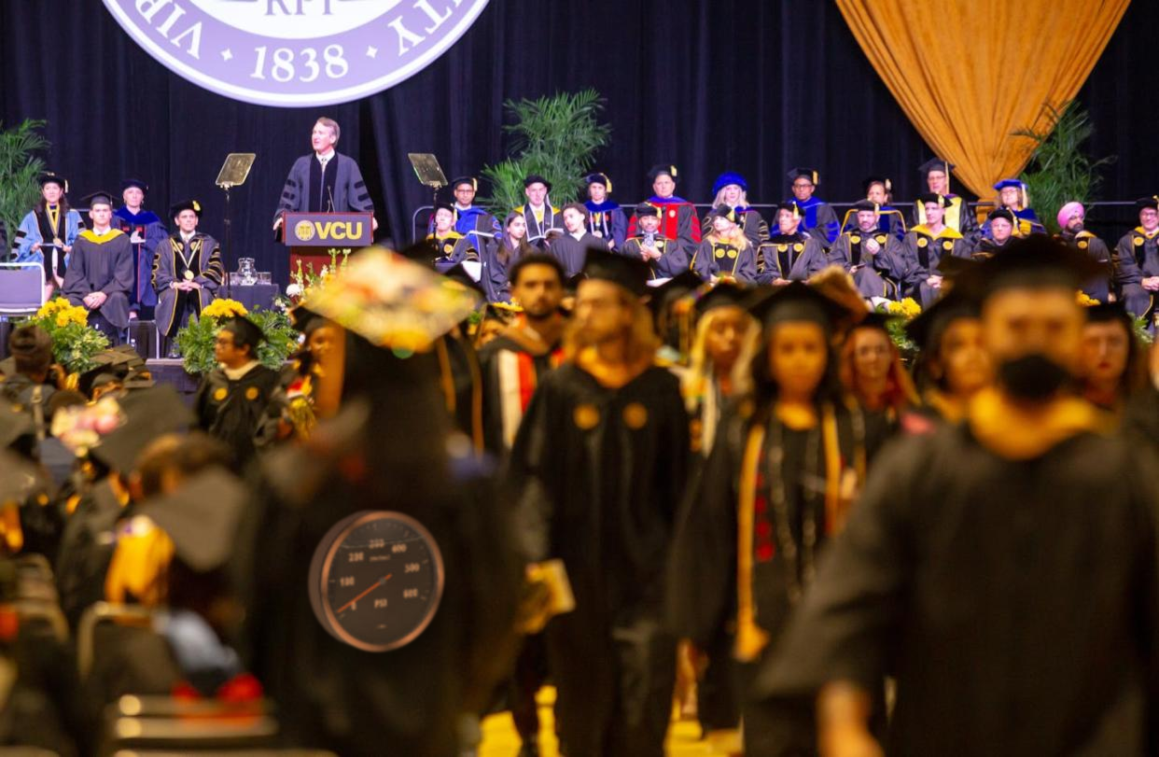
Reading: {"value": 20, "unit": "psi"}
